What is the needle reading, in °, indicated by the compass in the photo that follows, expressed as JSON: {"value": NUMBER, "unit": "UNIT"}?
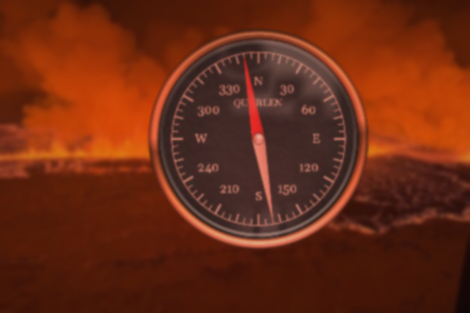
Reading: {"value": 350, "unit": "°"}
